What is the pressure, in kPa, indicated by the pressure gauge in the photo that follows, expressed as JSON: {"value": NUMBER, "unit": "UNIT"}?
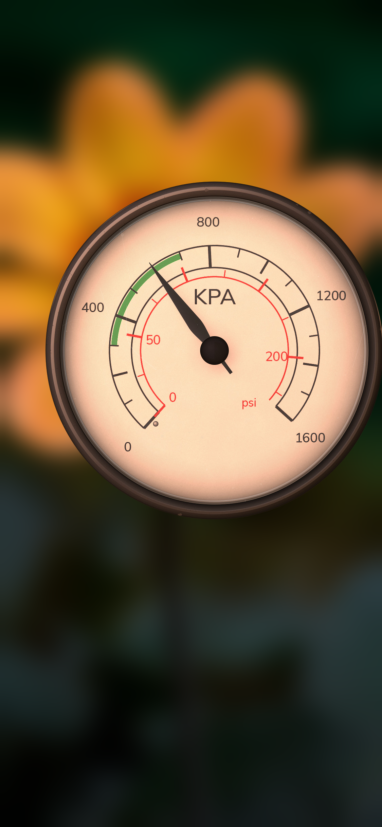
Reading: {"value": 600, "unit": "kPa"}
